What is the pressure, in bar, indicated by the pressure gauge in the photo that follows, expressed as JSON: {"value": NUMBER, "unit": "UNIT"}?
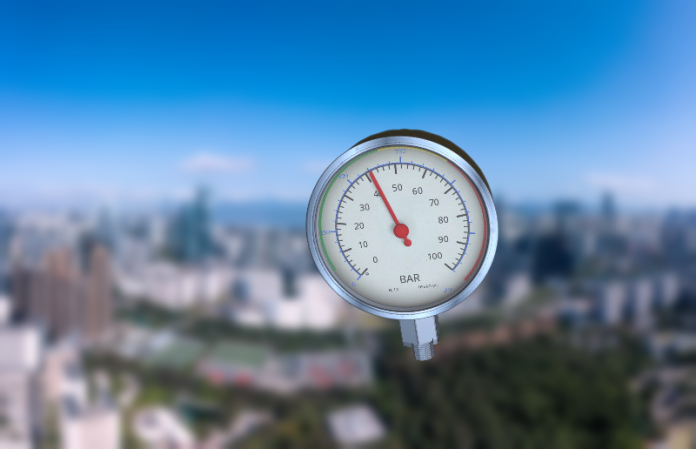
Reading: {"value": 42, "unit": "bar"}
